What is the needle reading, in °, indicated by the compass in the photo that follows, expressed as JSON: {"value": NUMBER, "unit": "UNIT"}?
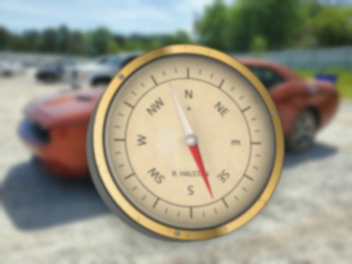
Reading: {"value": 160, "unit": "°"}
